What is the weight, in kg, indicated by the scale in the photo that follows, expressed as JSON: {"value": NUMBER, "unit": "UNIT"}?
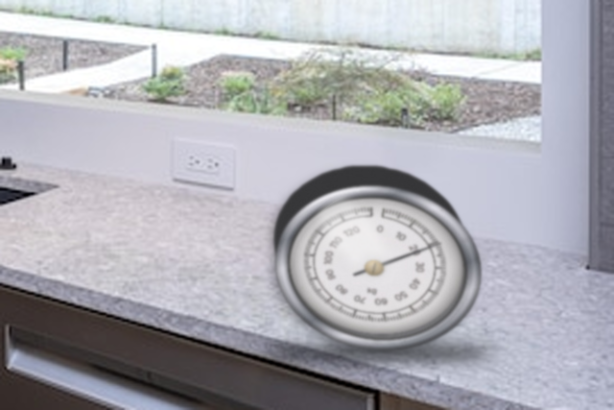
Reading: {"value": 20, "unit": "kg"}
